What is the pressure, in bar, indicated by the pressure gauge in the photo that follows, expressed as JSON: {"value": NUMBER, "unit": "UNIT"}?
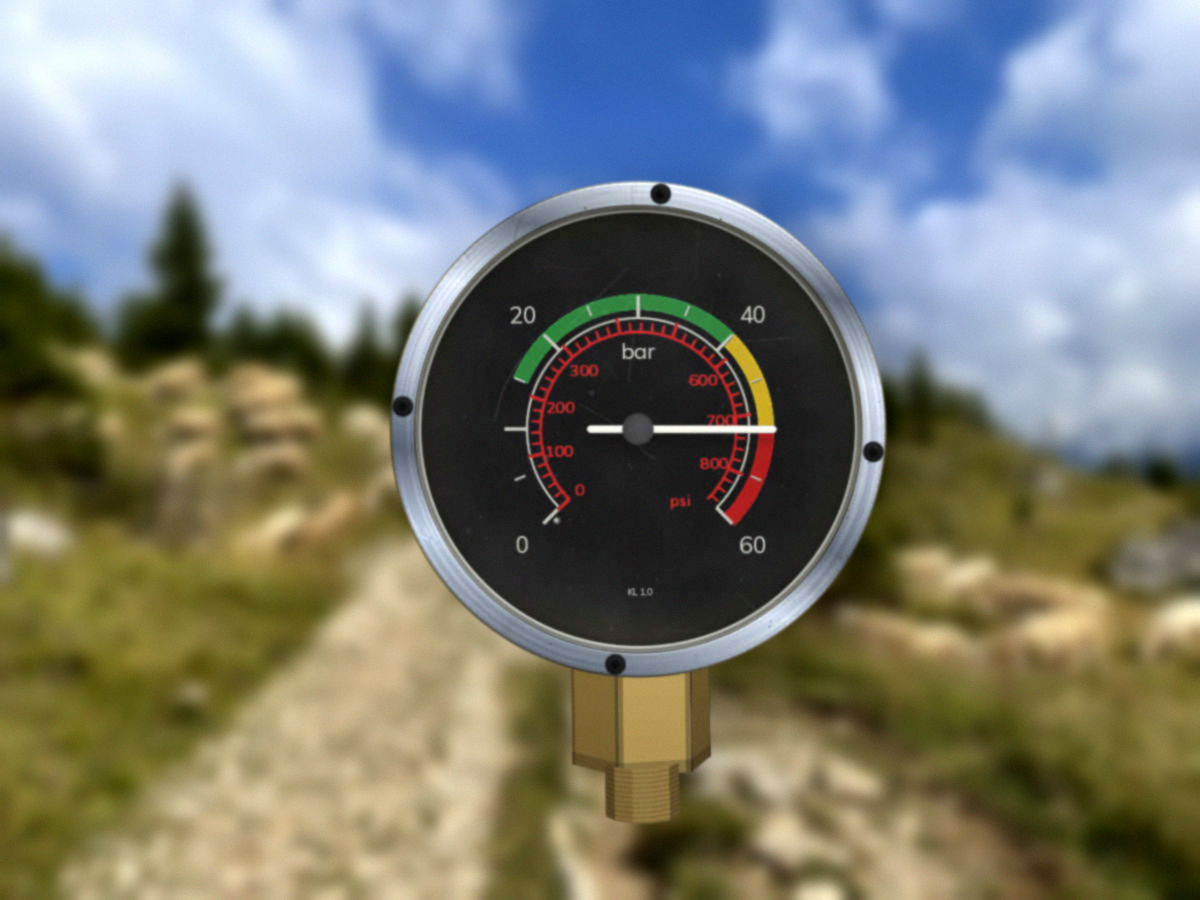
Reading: {"value": 50, "unit": "bar"}
